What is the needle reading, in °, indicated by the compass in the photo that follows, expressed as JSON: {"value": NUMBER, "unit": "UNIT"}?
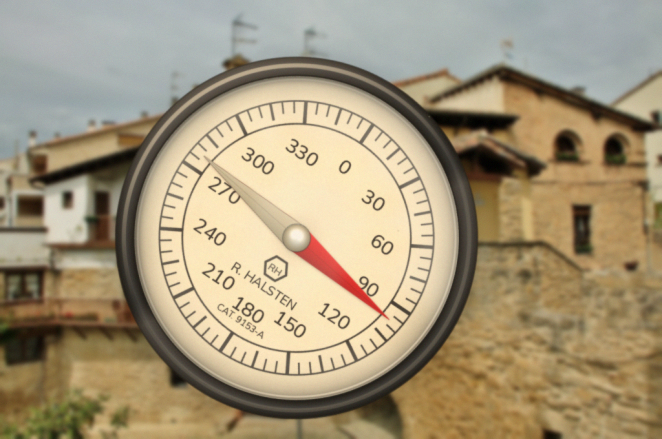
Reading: {"value": 97.5, "unit": "°"}
